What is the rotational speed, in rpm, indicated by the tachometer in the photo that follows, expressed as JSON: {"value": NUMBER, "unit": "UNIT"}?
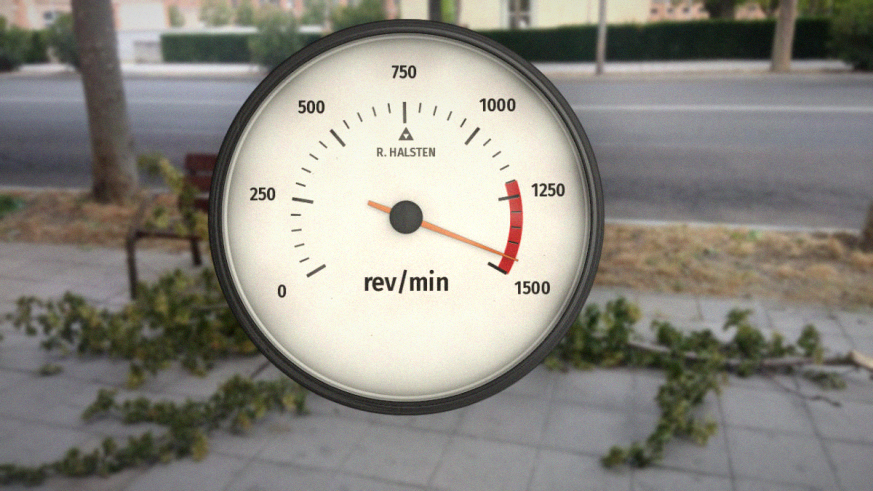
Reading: {"value": 1450, "unit": "rpm"}
